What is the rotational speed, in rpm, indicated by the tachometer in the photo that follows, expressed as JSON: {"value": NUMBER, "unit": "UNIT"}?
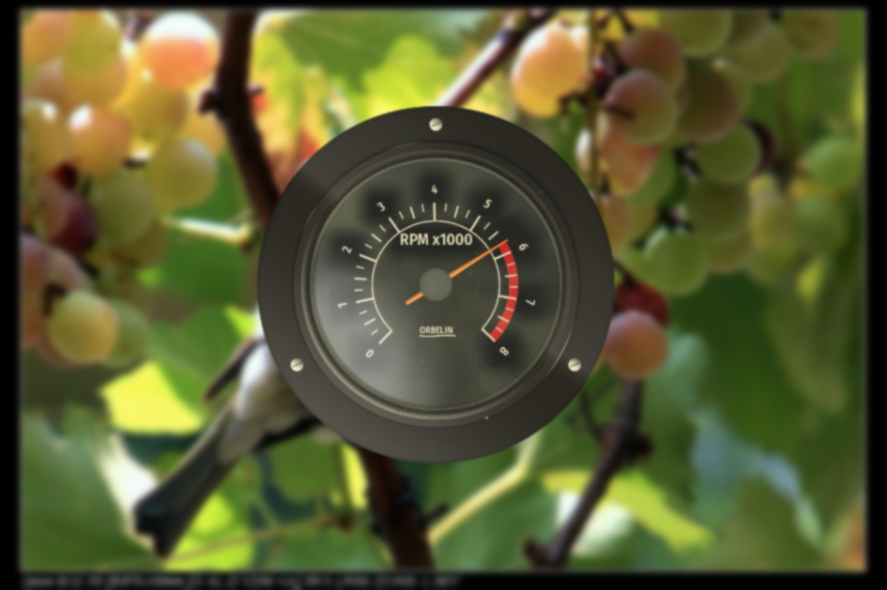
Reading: {"value": 5750, "unit": "rpm"}
